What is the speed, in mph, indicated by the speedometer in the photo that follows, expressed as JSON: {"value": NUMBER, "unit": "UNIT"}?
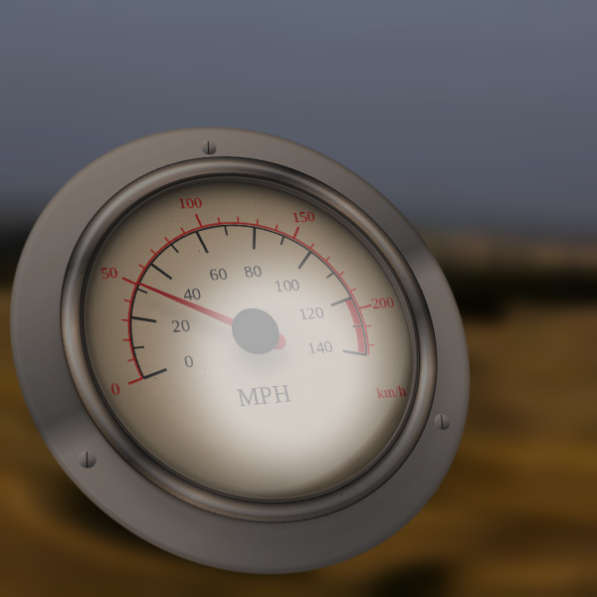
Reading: {"value": 30, "unit": "mph"}
